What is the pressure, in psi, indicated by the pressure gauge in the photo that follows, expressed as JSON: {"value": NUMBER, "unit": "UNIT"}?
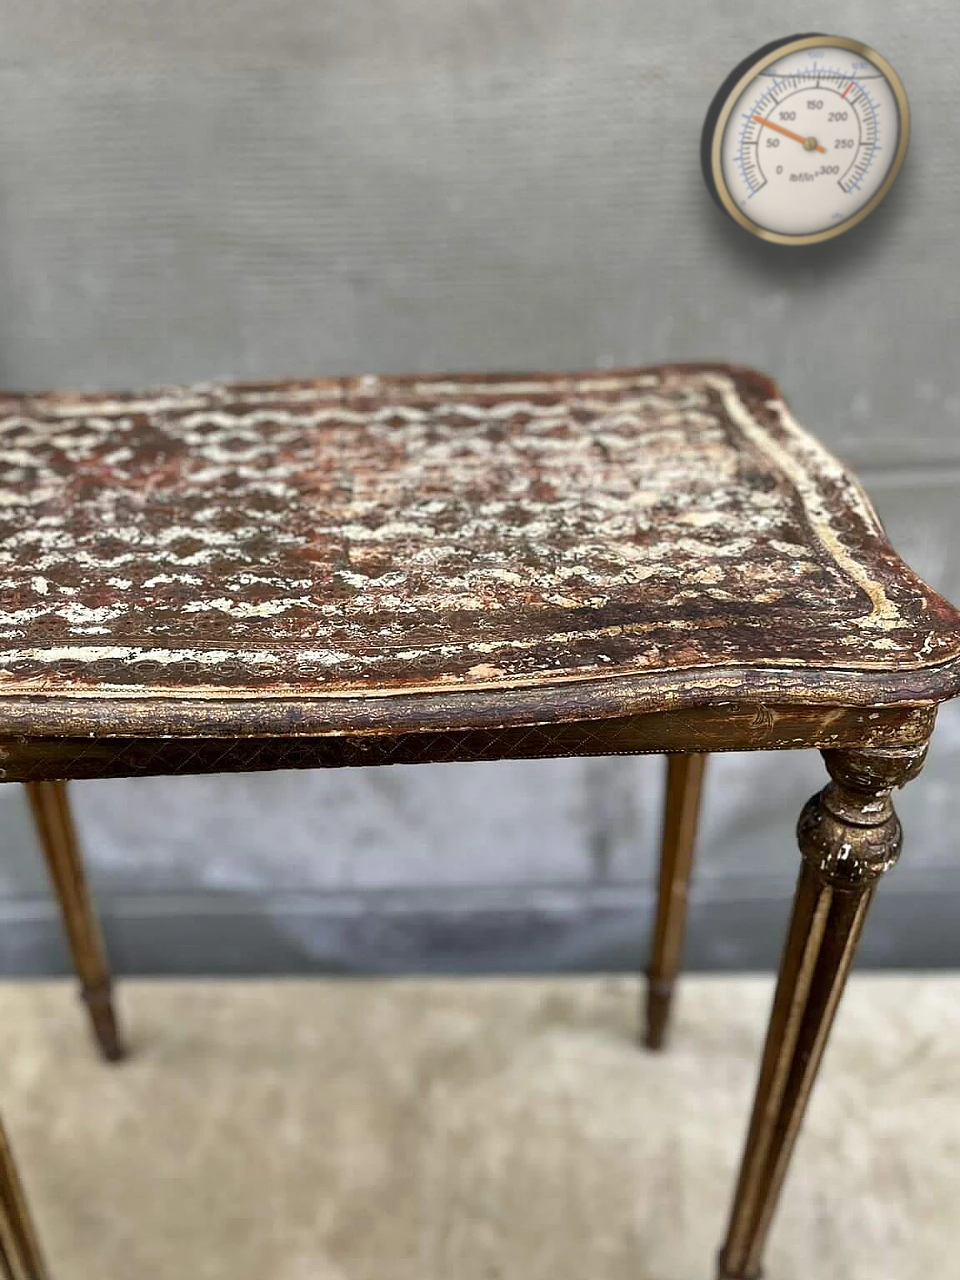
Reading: {"value": 75, "unit": "psi"}
